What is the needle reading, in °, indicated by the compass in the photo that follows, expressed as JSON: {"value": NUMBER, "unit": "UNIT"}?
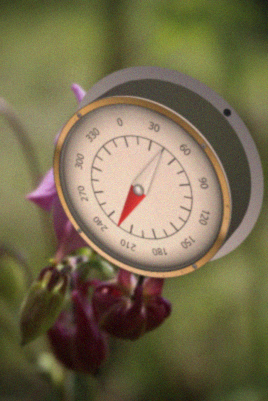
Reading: {"value": 225, "unit": "°"}
